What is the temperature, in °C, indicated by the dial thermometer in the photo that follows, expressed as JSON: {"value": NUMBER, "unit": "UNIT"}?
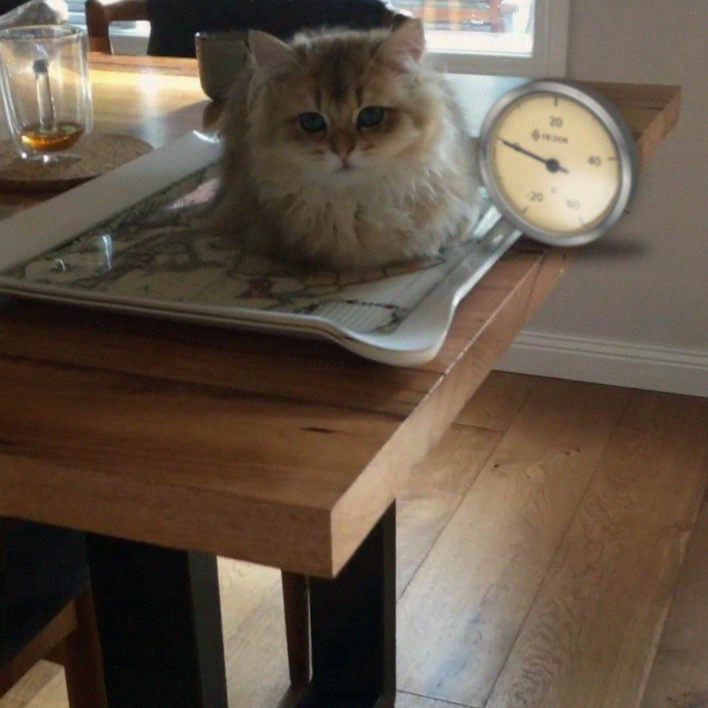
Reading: {"value": 0, "unit": "°C"}
